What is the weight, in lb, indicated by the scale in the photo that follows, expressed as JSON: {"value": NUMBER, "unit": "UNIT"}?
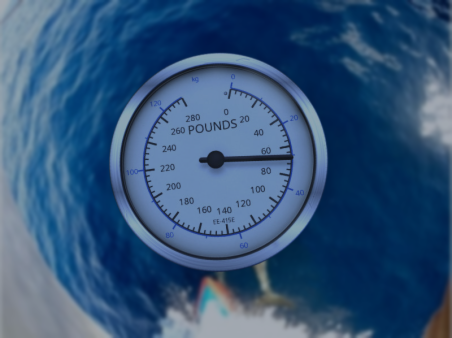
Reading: {"value": 68, "unit": "lb"}
